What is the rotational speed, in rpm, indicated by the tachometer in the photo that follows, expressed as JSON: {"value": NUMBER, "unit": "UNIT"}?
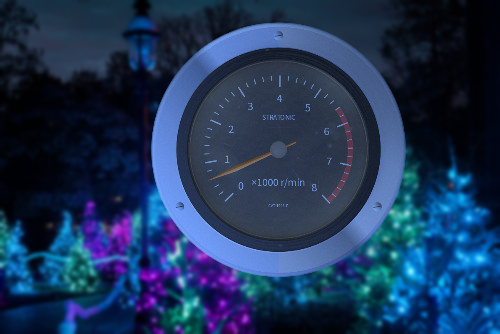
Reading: {"value": 600, "unit": "rpm"}
